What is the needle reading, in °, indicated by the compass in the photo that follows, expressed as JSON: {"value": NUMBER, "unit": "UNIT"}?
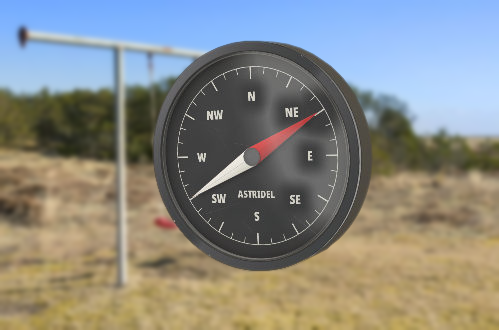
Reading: {"value": 60, "unit": "°"}
